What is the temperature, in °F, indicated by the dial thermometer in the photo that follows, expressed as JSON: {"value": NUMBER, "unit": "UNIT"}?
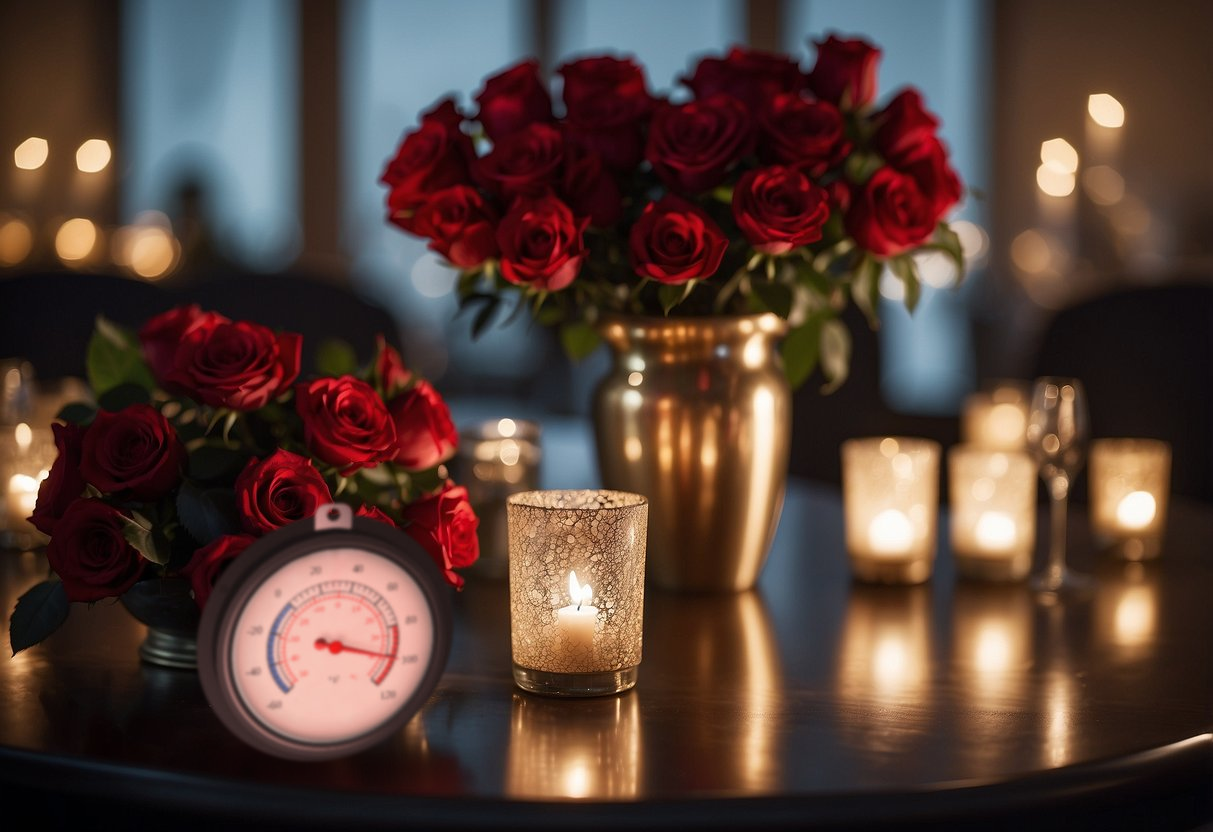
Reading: {"value": 100, "unit": "°F"}
